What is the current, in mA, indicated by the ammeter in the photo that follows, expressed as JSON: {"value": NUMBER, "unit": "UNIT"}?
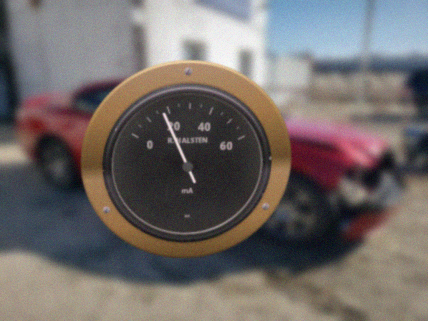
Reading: {"value": 17.5, "unit": "mA"}
